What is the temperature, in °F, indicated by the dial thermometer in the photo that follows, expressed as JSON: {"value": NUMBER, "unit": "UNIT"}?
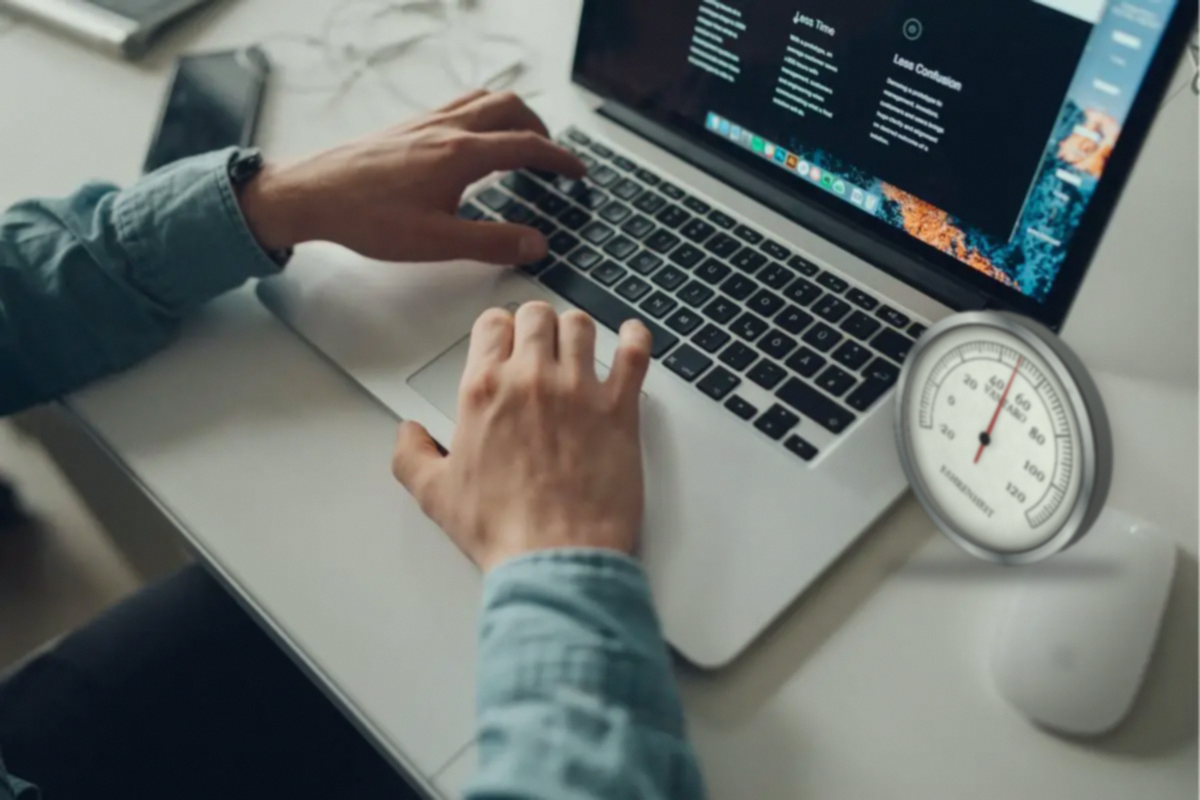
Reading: {"value": 50, "unit": "°F"}
